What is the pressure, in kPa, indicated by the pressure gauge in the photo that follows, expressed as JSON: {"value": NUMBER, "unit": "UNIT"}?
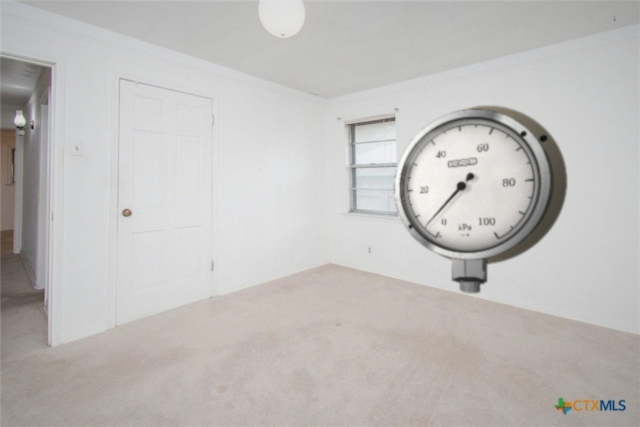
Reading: {"value": 5, "unit": "kPa"}
